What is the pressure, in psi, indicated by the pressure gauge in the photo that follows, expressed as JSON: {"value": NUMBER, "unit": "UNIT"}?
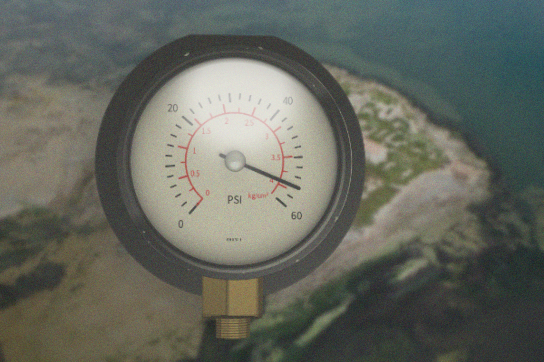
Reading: {"value": 56, "unit": "psi"}
